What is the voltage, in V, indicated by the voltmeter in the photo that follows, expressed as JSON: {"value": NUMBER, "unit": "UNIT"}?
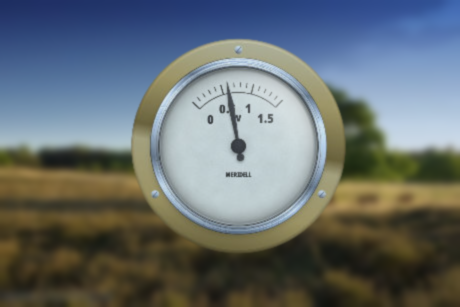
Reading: {"value": 0.6, "unit": "V"}
